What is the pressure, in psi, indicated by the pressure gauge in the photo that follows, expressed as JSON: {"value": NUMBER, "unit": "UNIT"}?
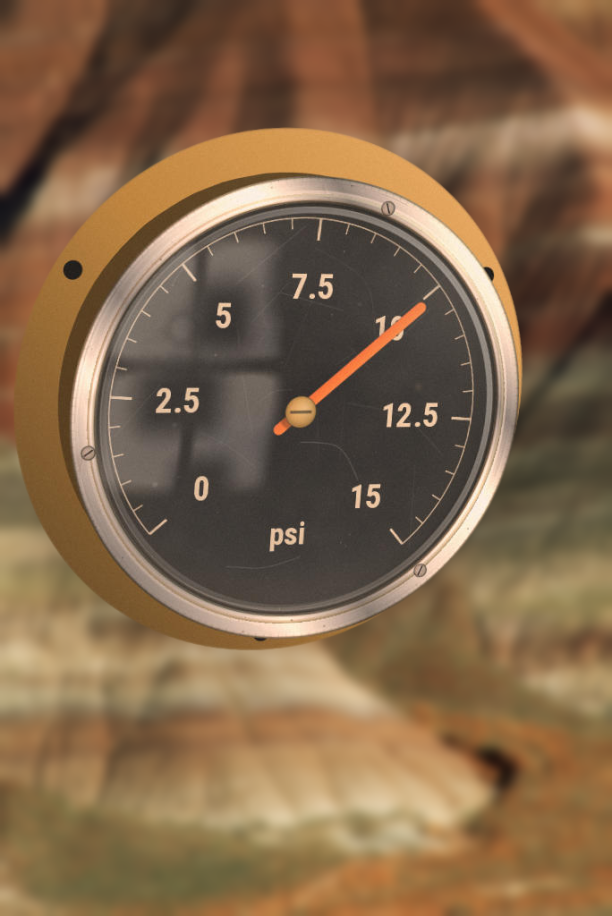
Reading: {"value": 10, "unit": "psi"}
